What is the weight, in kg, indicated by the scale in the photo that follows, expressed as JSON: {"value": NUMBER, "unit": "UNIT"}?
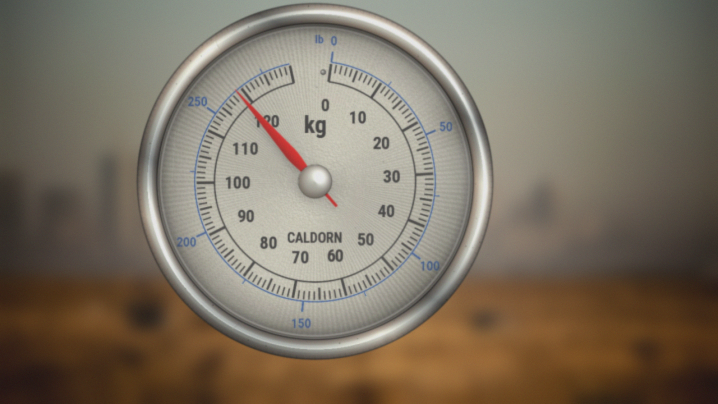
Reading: {"value": 119, "unit": "kg"}
